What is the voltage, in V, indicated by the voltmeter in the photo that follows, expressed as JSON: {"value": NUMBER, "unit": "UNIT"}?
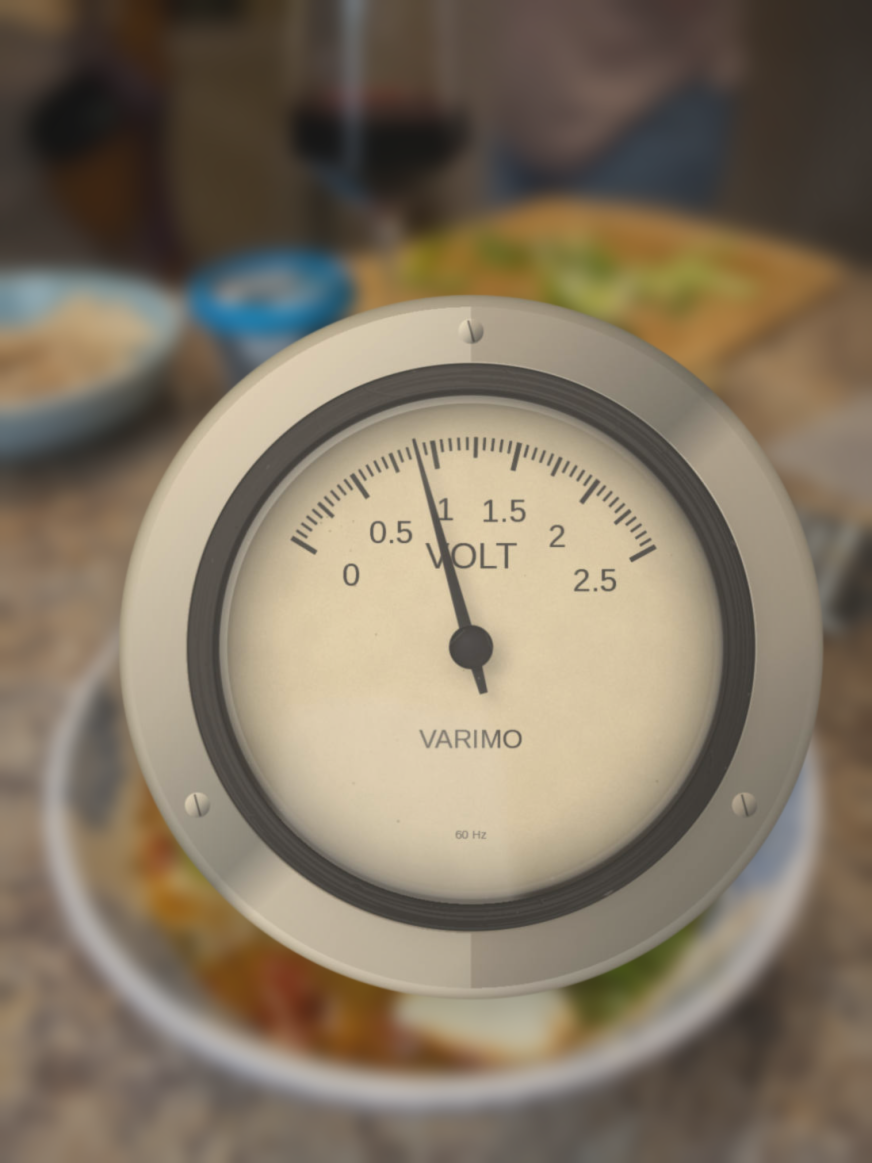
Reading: {"value": 0.9, "unit": "V"}
